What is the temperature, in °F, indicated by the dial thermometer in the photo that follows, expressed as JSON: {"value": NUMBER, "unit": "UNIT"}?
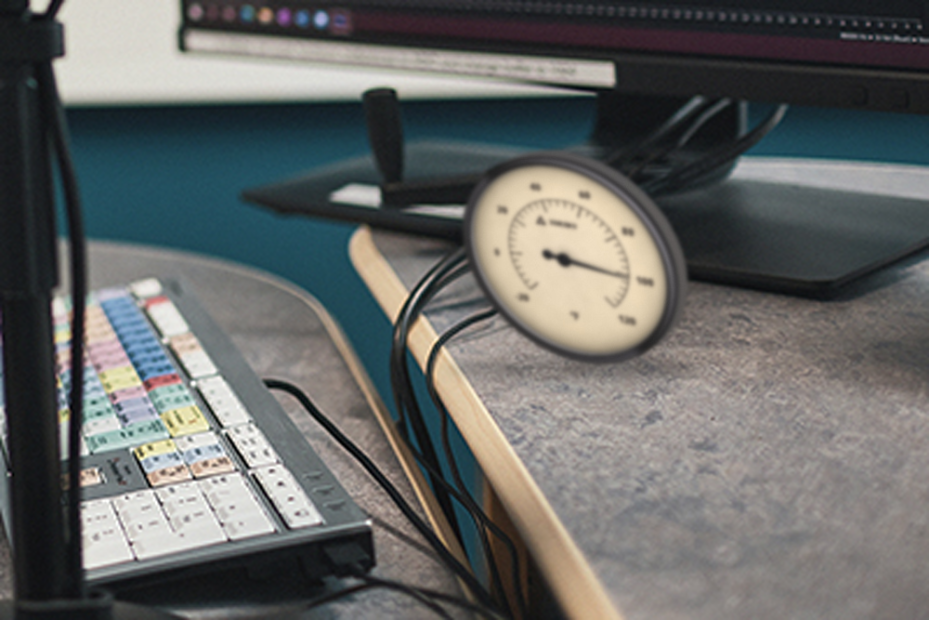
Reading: {"value": 100, "unit": "°F"}
